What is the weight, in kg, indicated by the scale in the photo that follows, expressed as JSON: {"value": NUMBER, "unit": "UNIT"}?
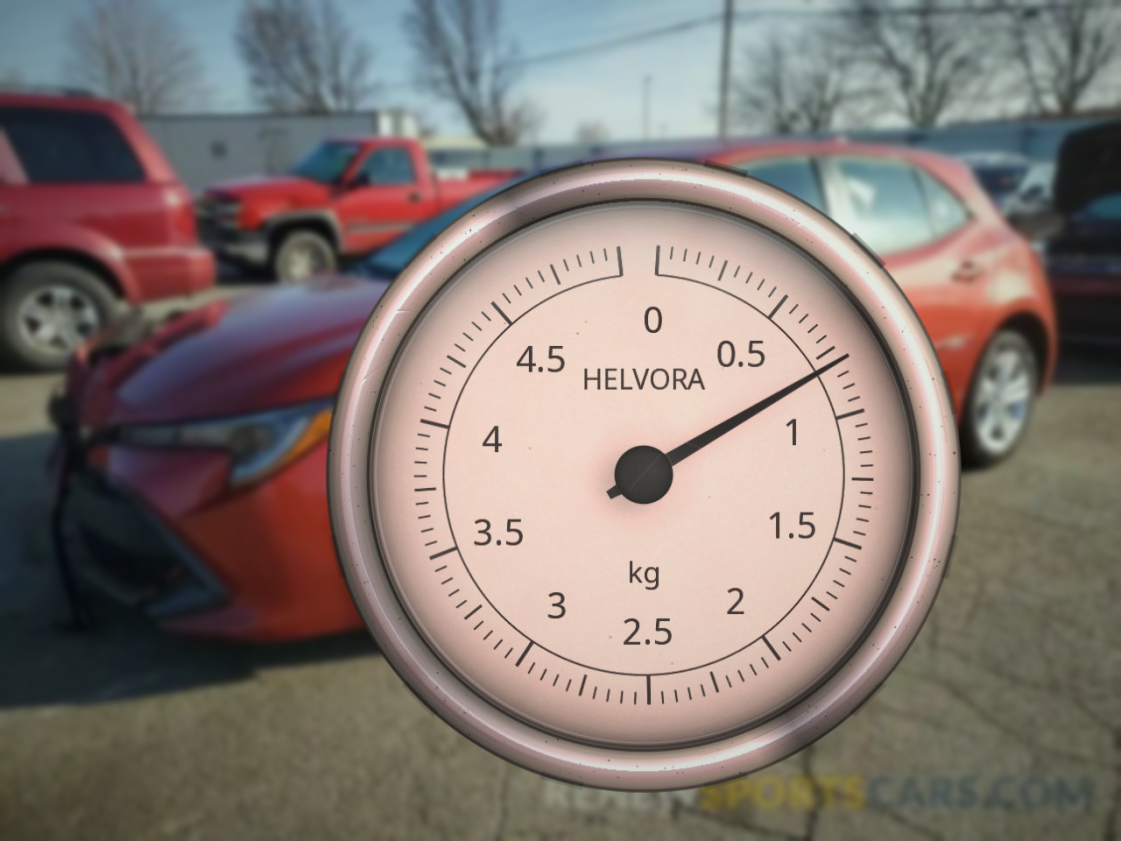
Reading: {"value": 0.8, "unit": "kg"}
